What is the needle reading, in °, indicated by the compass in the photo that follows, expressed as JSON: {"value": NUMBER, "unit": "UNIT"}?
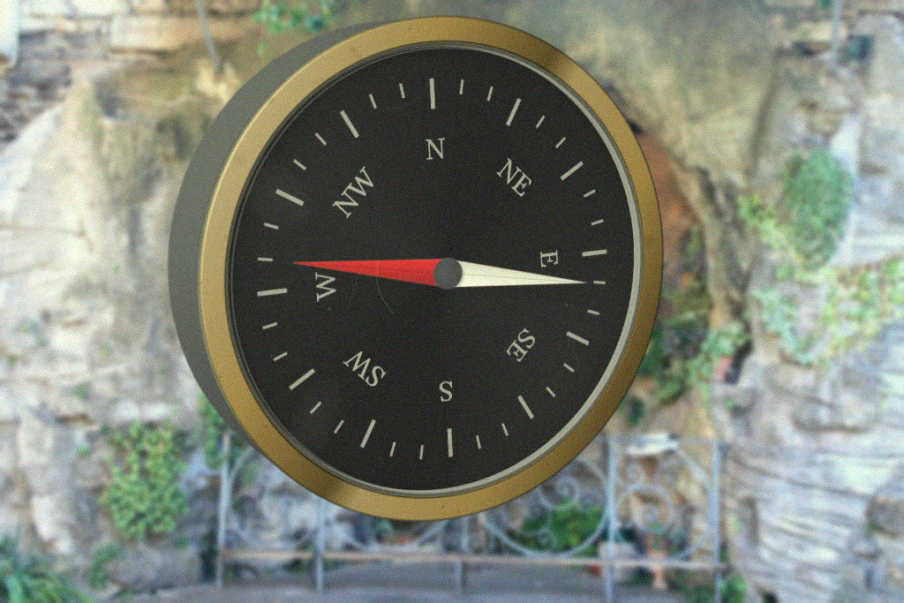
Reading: {"value": 280, "unit": "°"}
